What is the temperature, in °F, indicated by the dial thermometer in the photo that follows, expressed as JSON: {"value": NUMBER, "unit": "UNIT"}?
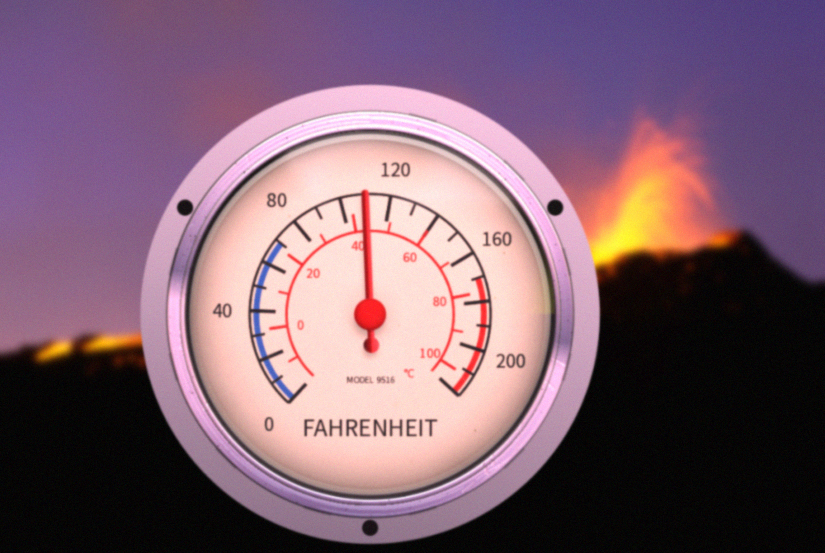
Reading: {"value": 110, "unit": "°F"}
